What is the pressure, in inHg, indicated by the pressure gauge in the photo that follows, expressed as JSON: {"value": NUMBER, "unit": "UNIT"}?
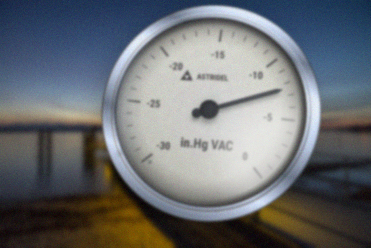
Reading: {"value": -7.5, "unit": "inHg"}
